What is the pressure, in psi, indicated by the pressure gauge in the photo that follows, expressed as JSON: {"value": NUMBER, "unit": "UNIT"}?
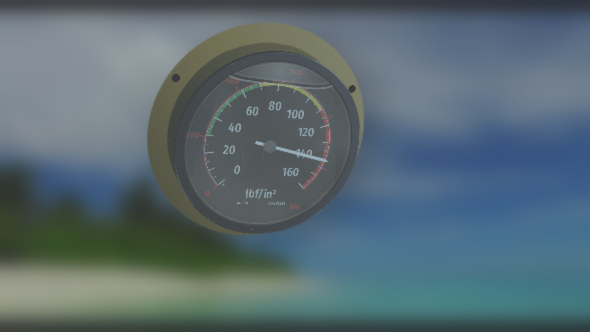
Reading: {"value": 140, "unit": "psi"}
